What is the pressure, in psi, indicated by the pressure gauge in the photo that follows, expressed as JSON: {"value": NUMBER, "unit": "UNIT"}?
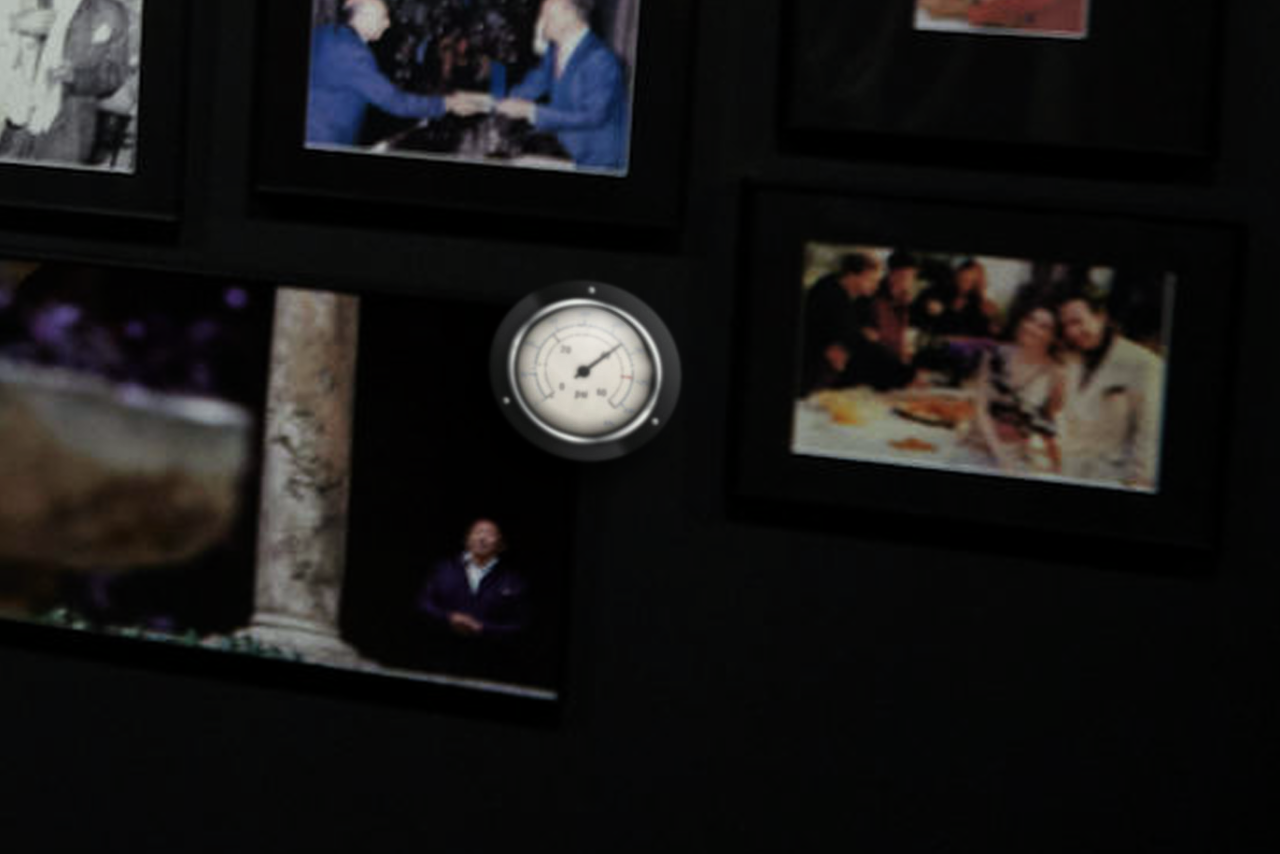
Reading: {"value": 40, "unit": "psi"}
